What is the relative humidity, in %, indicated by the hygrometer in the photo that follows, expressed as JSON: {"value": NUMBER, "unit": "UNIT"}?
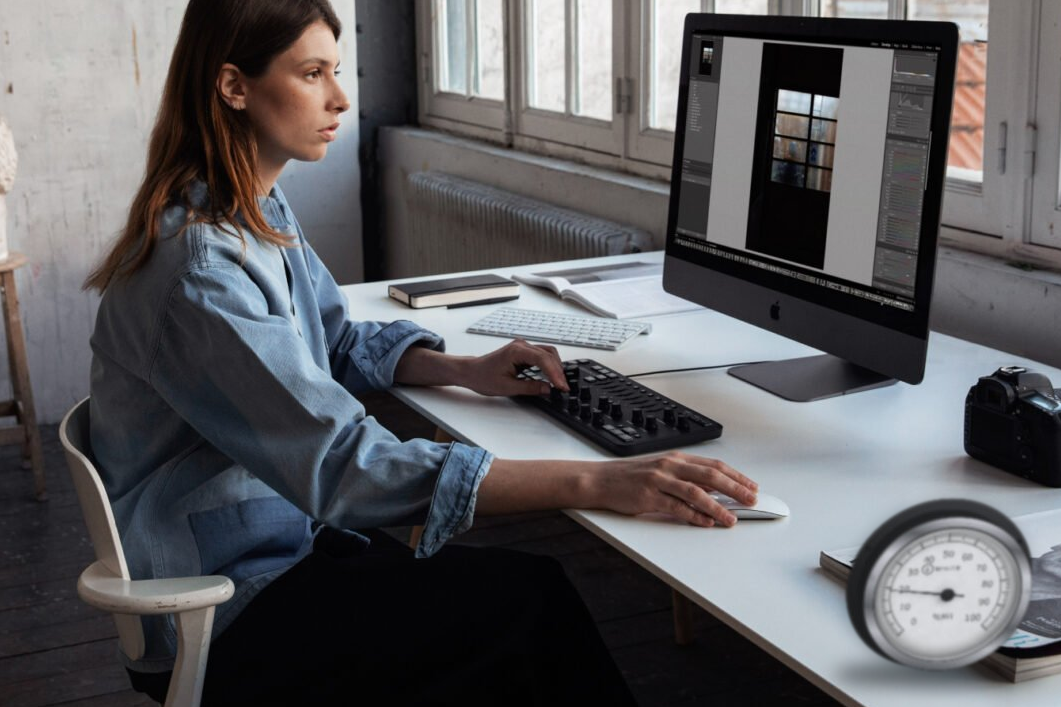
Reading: {"value": 20, "unit": "%"}
